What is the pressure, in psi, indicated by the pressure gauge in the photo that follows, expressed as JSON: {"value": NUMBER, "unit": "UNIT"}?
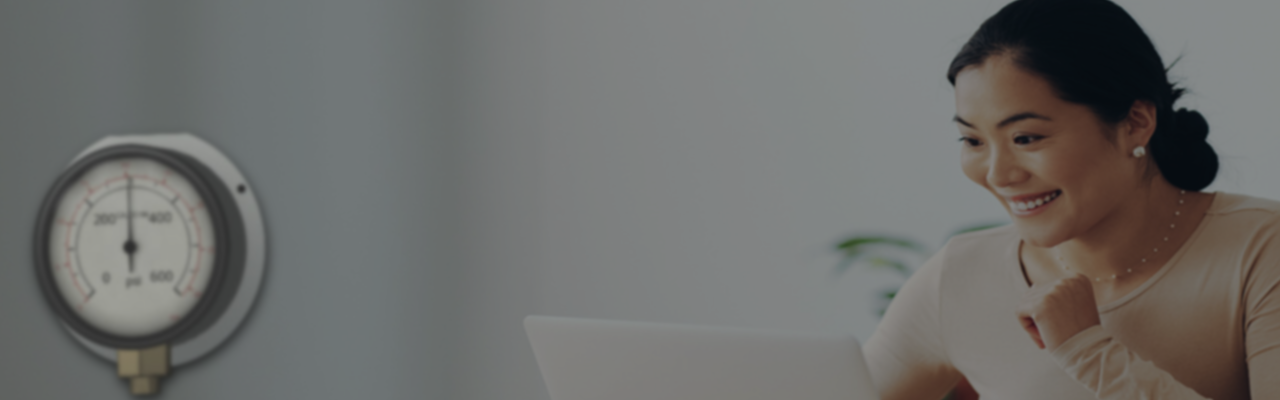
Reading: {"value": 300, "unit": "psi"}
